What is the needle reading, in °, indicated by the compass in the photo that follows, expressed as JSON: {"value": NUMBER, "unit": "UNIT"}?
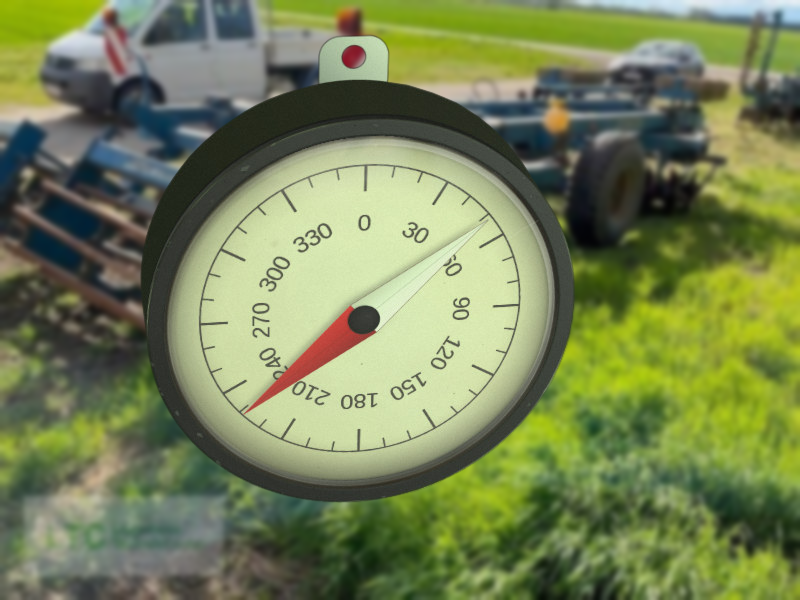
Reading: {"value": 230, "unit": "°"}
